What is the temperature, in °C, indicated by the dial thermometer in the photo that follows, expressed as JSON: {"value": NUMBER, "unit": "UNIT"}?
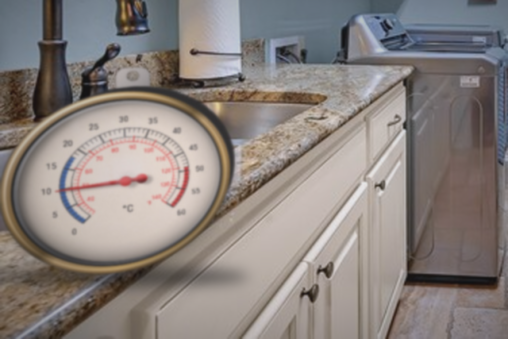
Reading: {"value": 10, "unit": "°C"}
